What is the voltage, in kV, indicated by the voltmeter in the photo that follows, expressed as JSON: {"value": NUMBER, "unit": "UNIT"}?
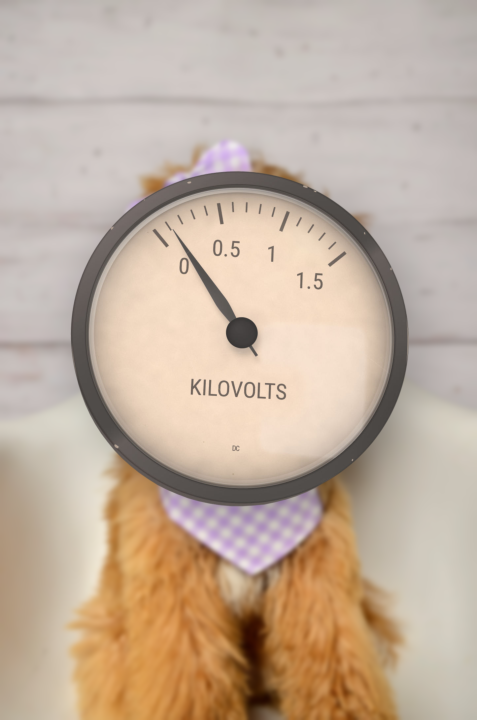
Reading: {"value": 0.1, "unit": "kV"}
